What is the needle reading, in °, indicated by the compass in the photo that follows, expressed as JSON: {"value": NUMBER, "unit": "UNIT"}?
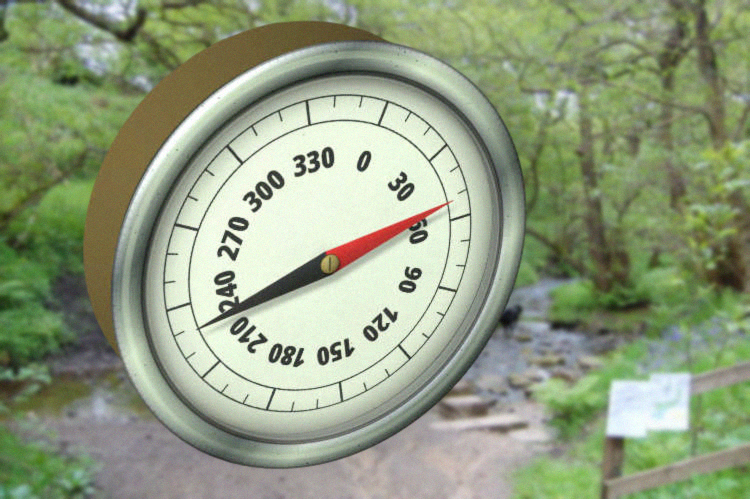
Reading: {"value": 50, "unit": "°"}
